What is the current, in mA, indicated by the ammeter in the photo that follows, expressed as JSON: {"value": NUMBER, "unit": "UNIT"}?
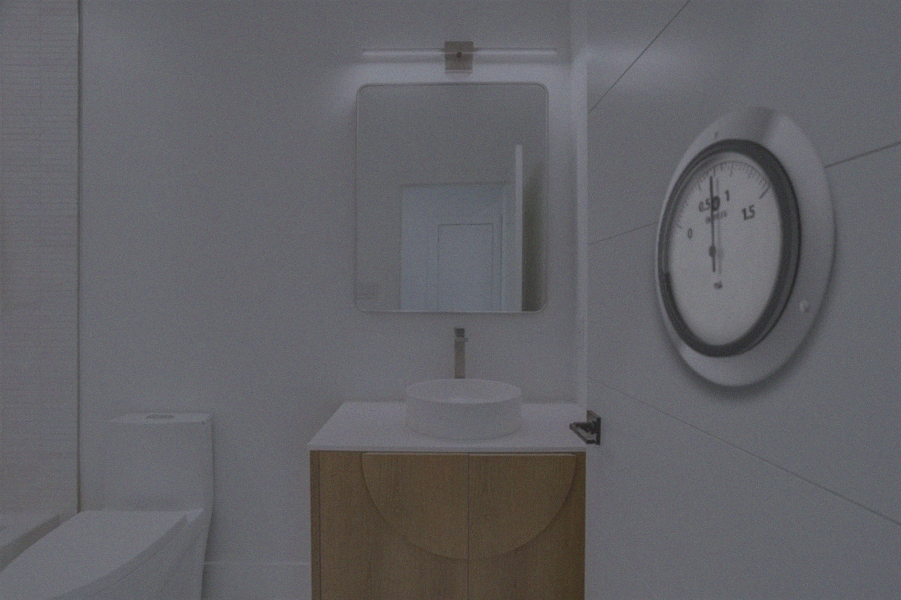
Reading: {"value": 0.75, "unit": "mA"}
